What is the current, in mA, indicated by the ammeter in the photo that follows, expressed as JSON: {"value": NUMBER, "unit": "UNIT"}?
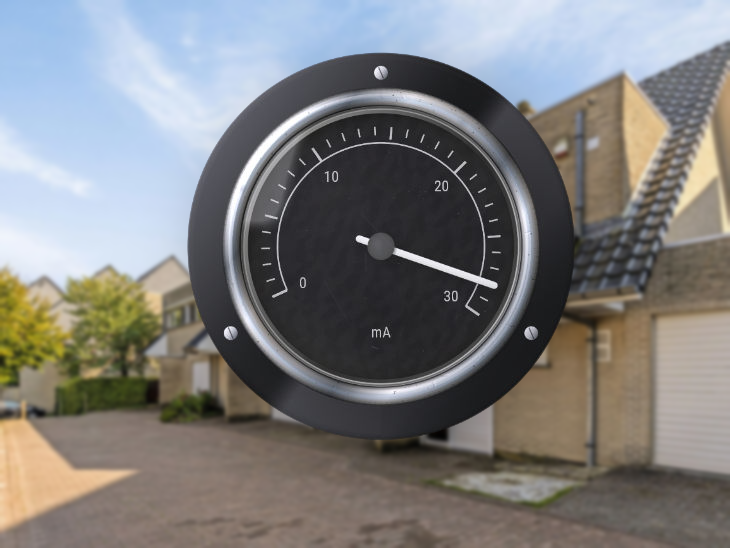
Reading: {"value": 28, "unit": "mA"}
